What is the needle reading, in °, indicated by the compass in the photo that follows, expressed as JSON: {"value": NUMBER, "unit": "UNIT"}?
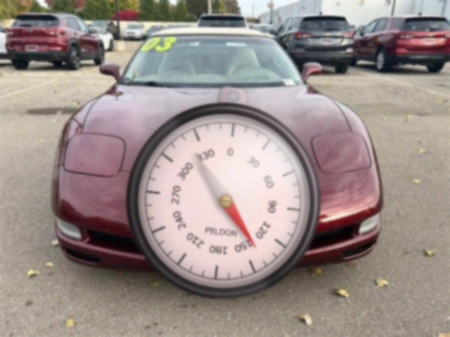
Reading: {"value": 140, "unit": "°"}
